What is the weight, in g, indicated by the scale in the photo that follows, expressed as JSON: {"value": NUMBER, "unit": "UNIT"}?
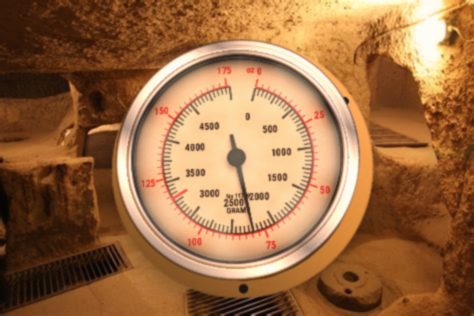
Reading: {"value": 2250, "unit": "g"}
